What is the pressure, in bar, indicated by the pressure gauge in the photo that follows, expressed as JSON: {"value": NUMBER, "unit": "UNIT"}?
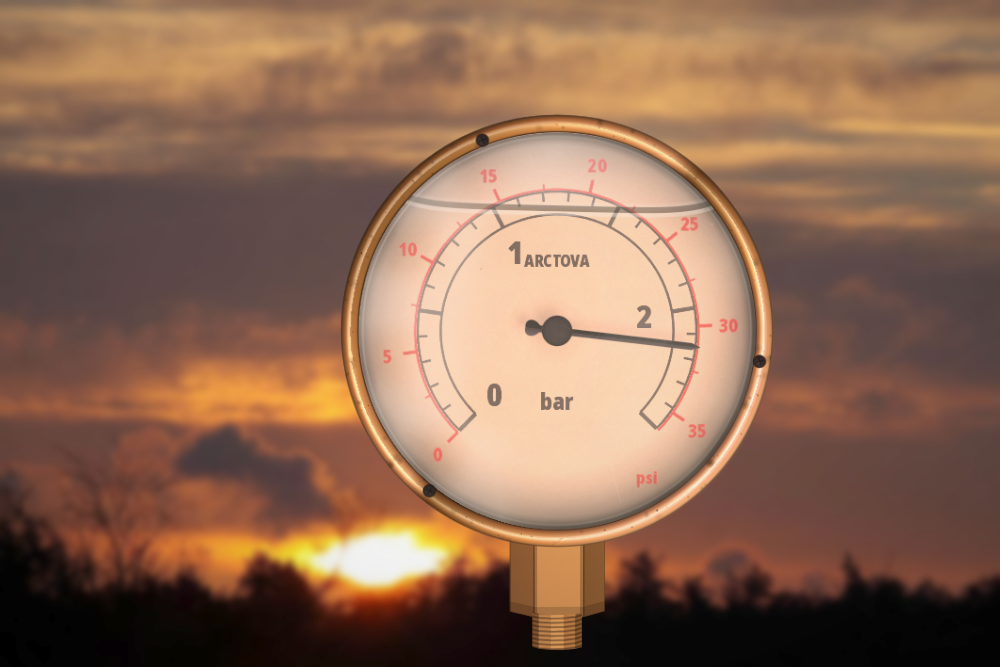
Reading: {"value": 2.15, "unit": "bar"}
